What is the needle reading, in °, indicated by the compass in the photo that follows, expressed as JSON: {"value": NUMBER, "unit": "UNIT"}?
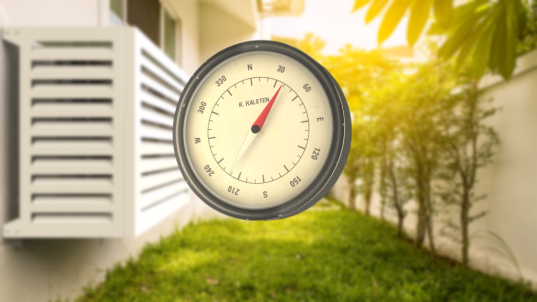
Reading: {"value": 40, "unit": "°"}
